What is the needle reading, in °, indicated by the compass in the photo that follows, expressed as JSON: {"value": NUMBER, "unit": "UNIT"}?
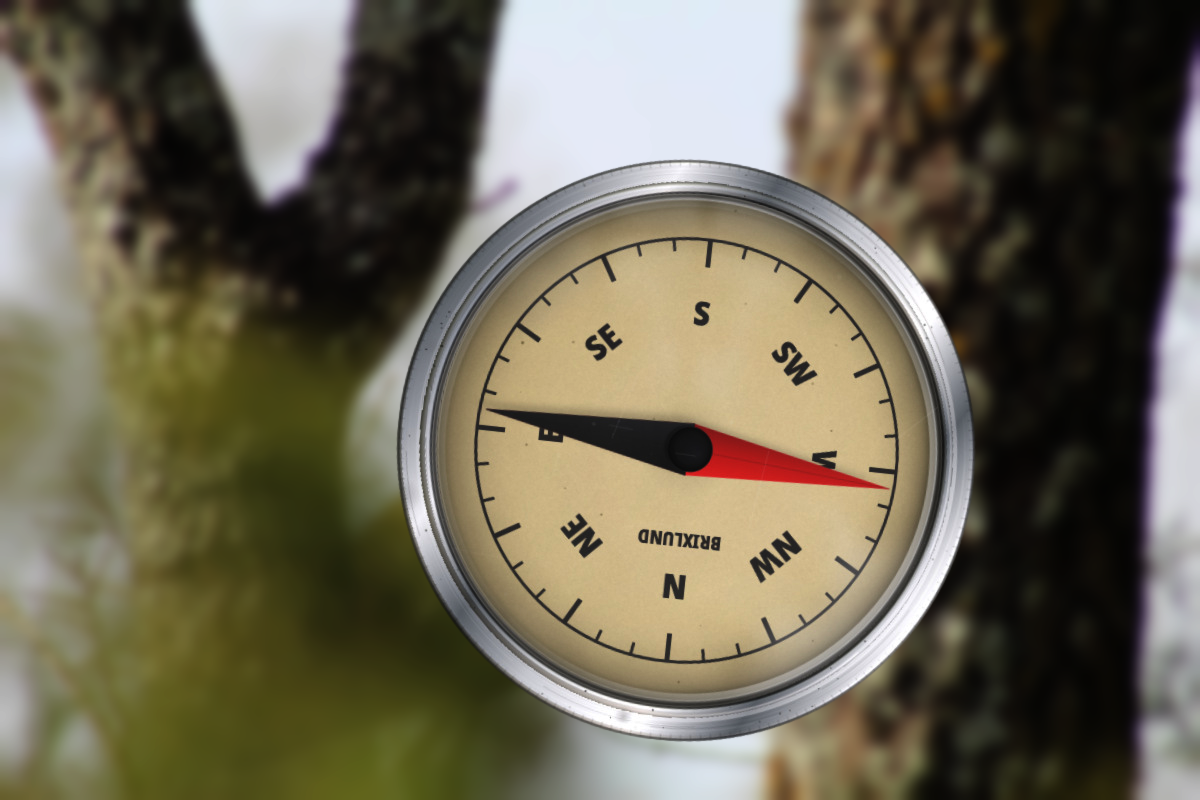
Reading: {"value": 275, "unit": "°"}
